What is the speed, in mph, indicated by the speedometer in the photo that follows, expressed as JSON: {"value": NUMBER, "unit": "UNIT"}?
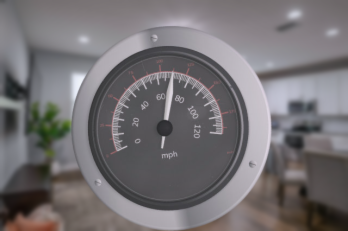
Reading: {"value": 70, "unit": "mph"}
